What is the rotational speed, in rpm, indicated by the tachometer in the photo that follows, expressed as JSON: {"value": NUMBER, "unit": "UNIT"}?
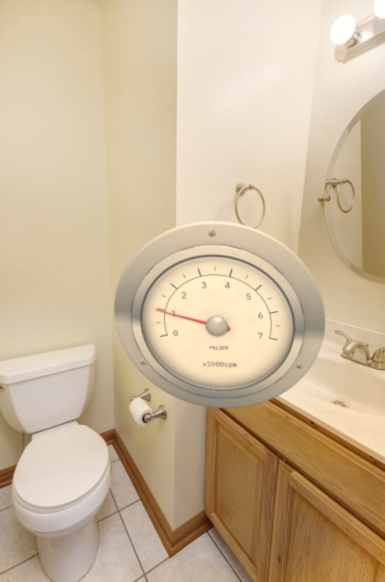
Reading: {"value": 1000, "unit": "rpm"}
